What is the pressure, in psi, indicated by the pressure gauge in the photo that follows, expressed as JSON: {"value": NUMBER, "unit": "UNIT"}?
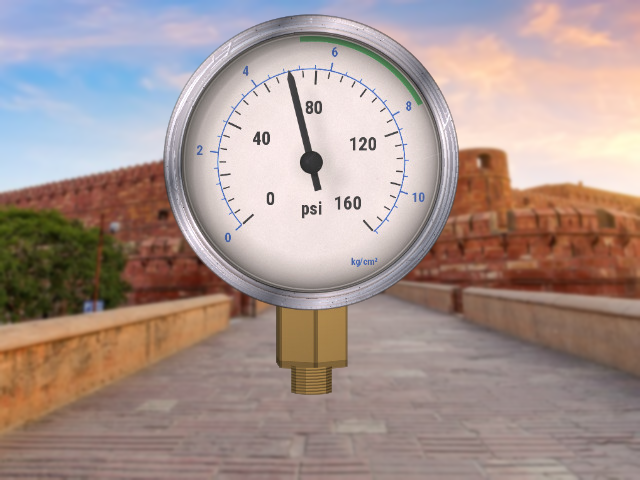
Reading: {"value": 70, "unit": "psi"}
